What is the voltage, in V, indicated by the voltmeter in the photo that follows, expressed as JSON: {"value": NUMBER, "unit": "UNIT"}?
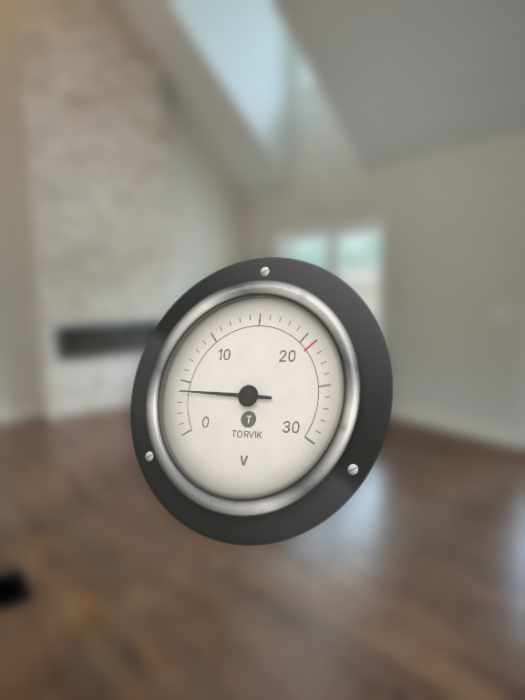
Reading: {"value": 4, "unit": "V"}
